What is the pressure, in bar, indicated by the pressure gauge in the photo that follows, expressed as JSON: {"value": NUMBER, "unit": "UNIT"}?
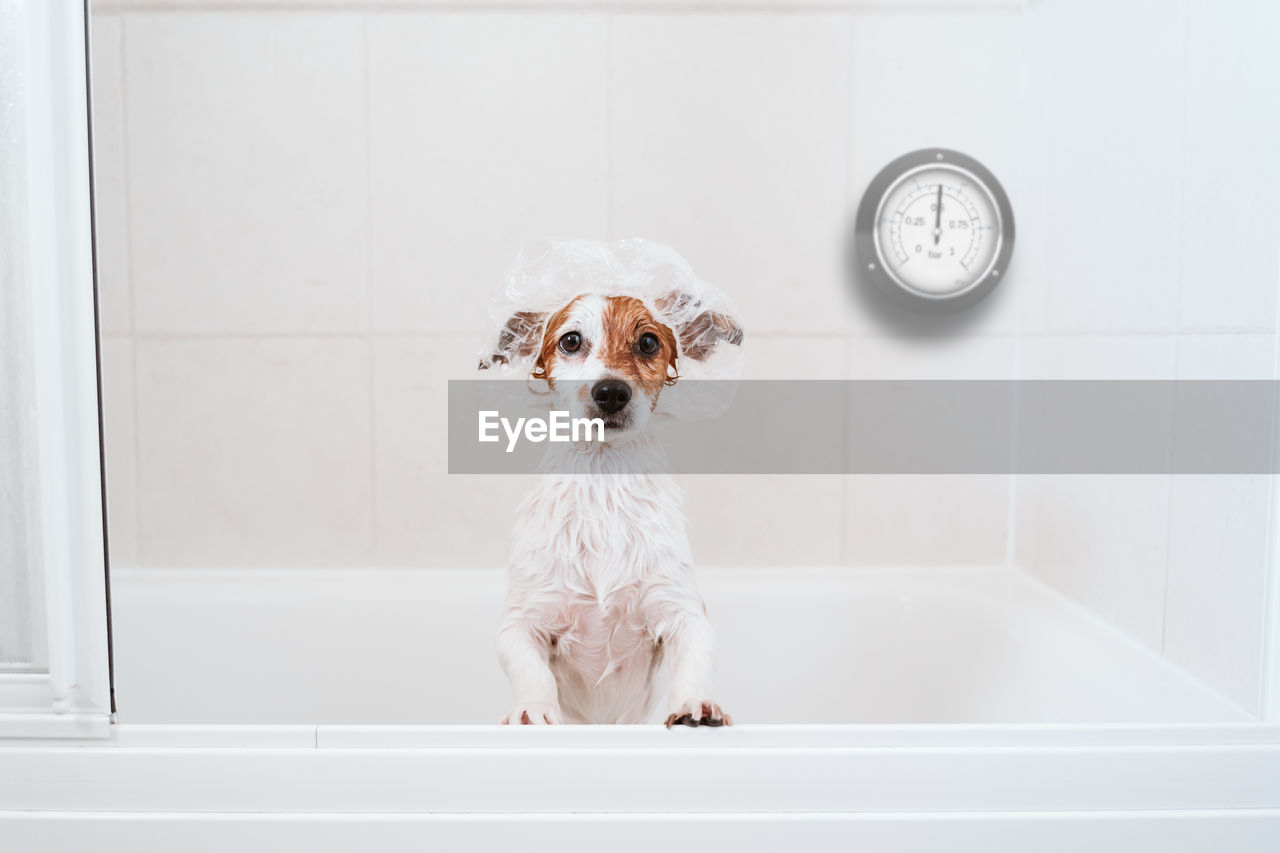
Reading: {"value": 0.5, "unit": "bar"}
